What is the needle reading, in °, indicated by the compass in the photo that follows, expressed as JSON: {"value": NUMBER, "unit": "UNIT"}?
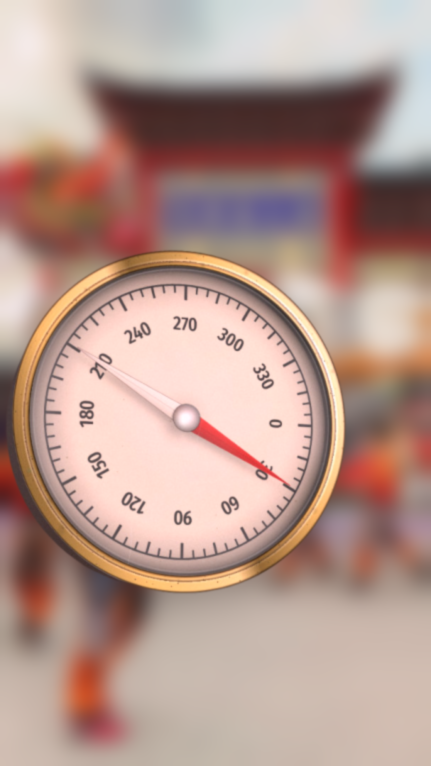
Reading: {"value": 30, "unit": "°"}
